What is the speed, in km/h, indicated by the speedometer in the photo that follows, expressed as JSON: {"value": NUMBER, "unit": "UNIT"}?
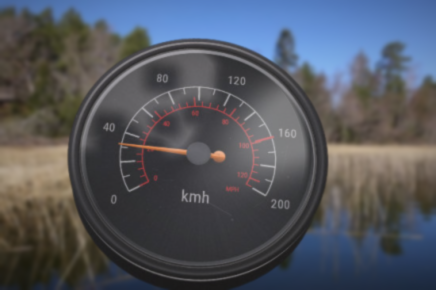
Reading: {"value": 30, "unit": "km/h"}
